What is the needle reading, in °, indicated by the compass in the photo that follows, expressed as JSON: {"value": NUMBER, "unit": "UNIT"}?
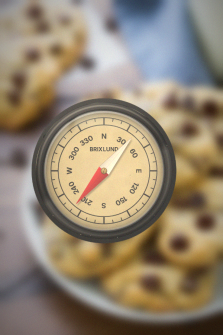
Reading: {"value": 220, "unit": "°"}
